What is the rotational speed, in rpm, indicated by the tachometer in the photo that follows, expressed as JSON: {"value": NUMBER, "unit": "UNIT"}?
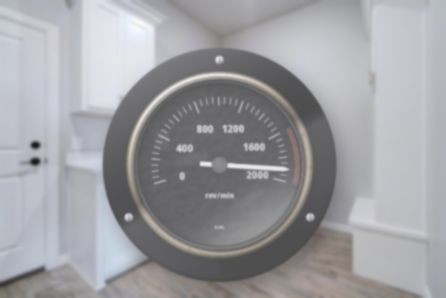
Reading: {"value": 1900, "unit": "rpm"}
